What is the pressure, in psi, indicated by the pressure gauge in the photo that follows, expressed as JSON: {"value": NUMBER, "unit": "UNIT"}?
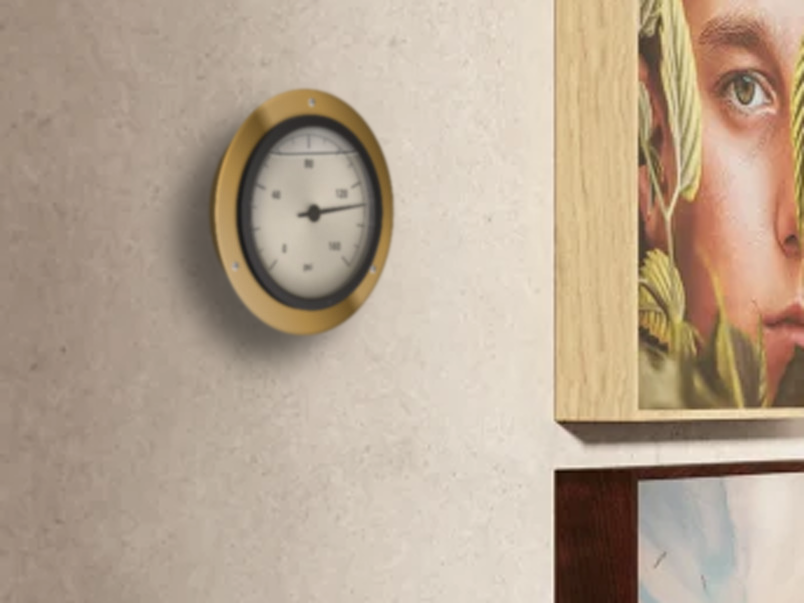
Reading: {"value": 130, "unit": "psi"}
